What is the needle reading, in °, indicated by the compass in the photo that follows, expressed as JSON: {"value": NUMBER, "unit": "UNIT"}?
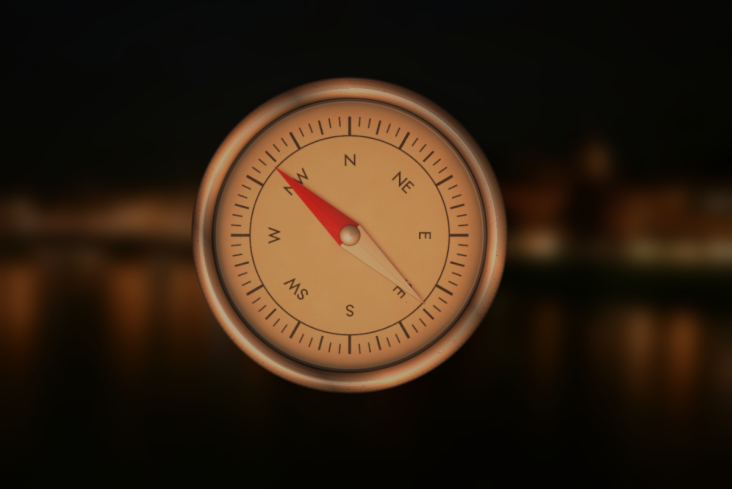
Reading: {"value": 312.5, "unit": "°"}
